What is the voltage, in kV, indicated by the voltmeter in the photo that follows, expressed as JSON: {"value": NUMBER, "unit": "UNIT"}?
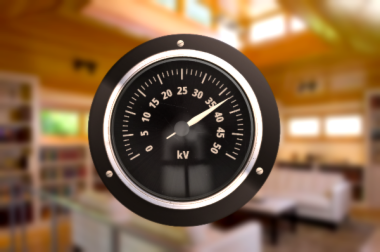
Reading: {"value": 37, "unit": "kV"}
